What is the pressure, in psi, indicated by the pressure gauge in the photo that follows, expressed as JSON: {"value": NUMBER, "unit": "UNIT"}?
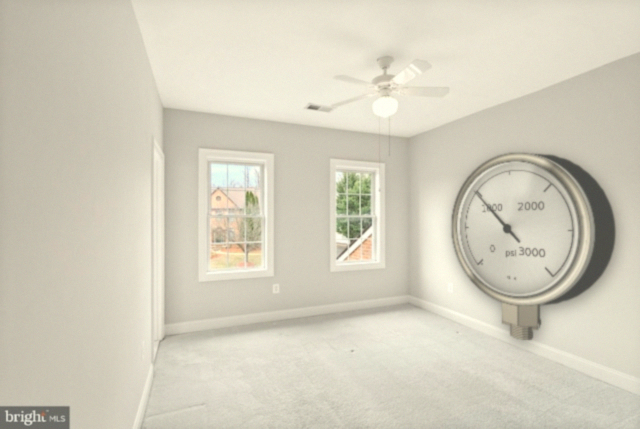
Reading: {"value": 1000, "unit": "psi"}
